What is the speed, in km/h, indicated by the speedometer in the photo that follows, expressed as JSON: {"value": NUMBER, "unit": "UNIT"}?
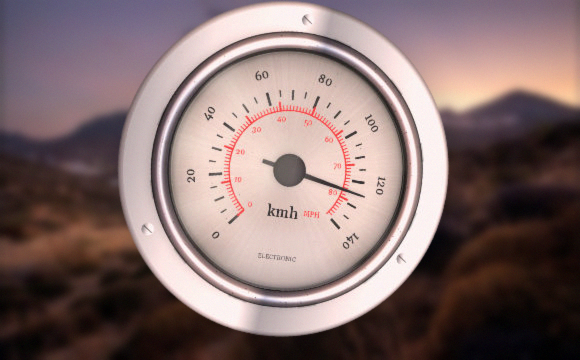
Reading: {"value": 125, "unit": "km/h"}
